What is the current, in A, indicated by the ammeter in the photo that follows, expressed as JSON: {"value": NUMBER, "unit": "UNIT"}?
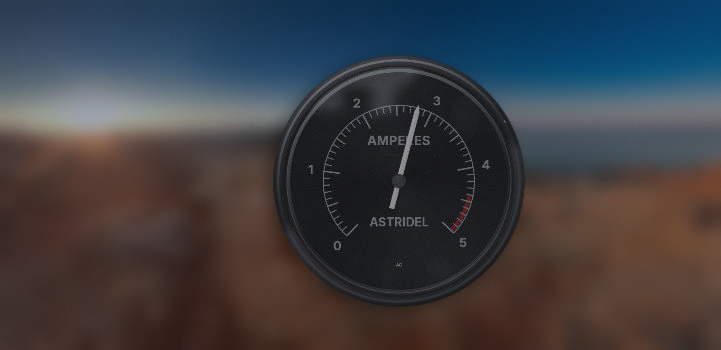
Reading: {"value": 2.8, "unit": "A"}
